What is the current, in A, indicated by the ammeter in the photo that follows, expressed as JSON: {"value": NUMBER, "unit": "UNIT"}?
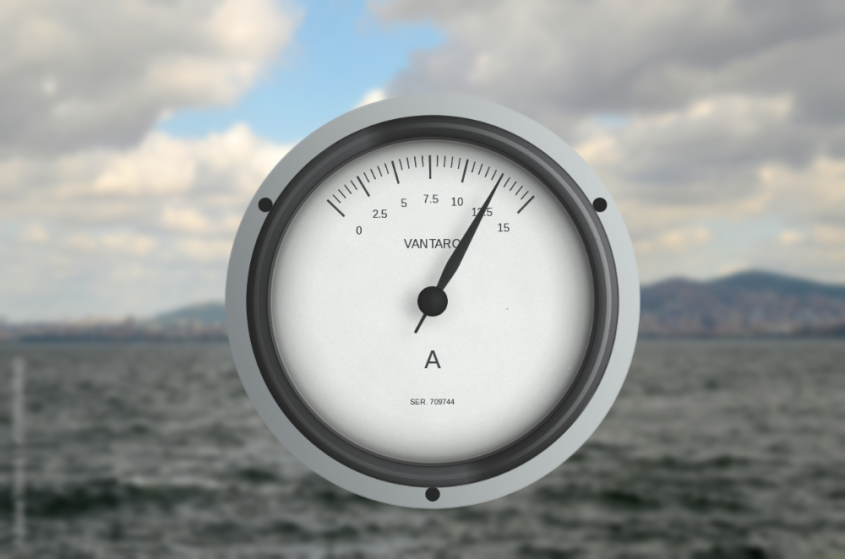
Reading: {"value": 12.5, "unit": "A"}
